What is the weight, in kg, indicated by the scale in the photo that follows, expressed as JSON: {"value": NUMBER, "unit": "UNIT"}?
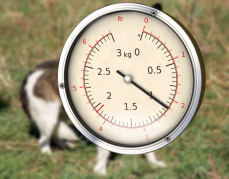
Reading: {"value": 1, "unit": "kg"}
